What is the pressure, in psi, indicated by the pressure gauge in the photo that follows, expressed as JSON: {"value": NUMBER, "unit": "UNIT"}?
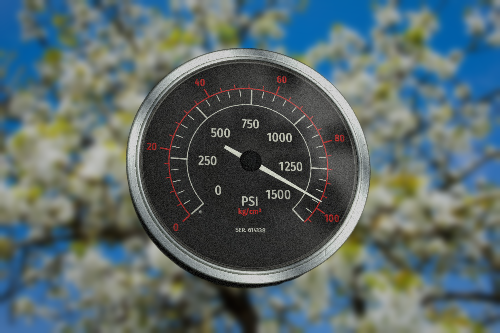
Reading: {"value": 1400, "unit": "psi"}
